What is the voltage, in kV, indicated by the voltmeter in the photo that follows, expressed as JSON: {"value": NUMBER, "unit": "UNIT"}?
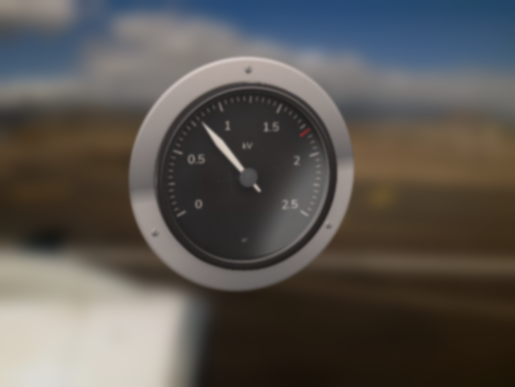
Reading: {"value": 0.8, "unit": "kV"}
